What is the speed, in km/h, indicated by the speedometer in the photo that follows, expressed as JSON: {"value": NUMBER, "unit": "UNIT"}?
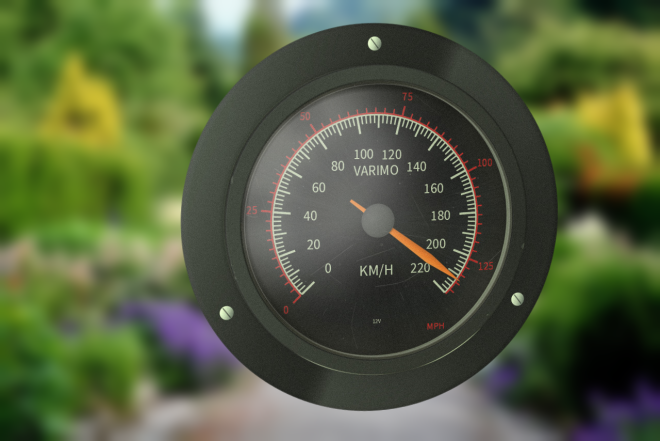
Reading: {"value": 212, "unit": "km/h"}
